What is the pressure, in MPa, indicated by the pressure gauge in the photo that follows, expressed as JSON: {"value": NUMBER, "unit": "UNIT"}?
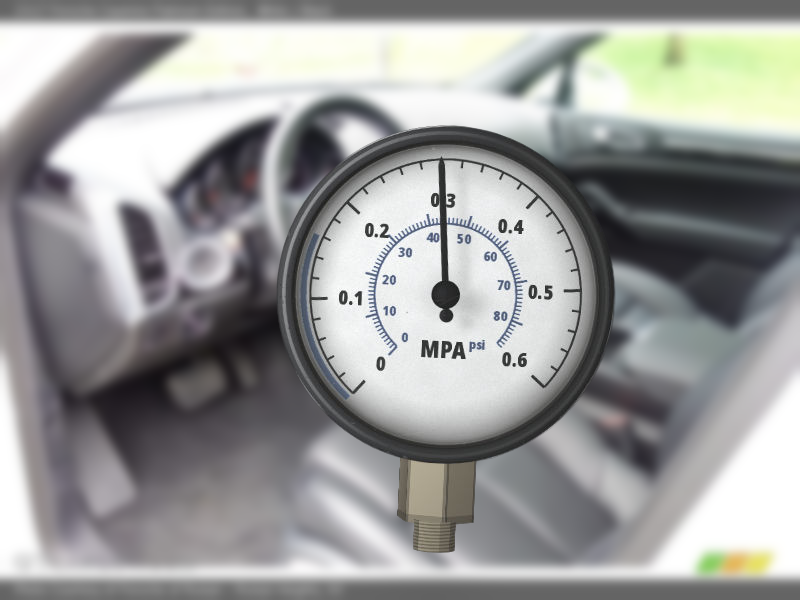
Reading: {"value": 0.3, "unit": "MPa"}
